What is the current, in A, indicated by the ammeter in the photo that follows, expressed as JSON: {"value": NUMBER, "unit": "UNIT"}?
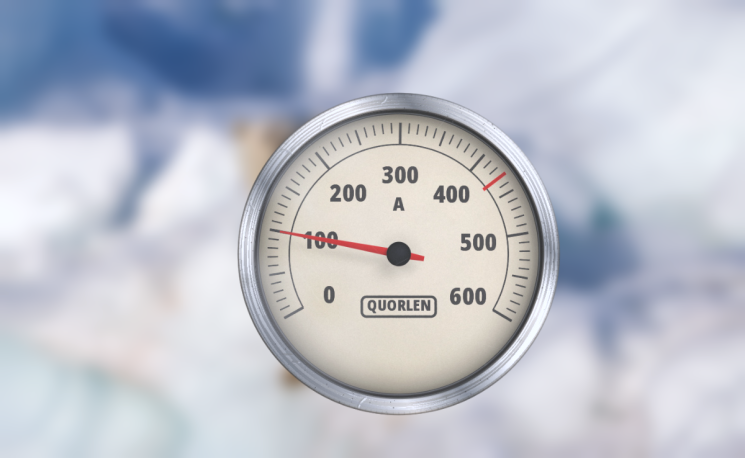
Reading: {"value": 100, "unit": "A"}
